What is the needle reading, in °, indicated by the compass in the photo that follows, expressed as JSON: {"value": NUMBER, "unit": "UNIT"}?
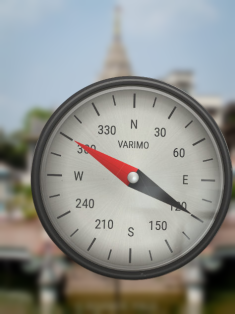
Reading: {"value": 300, "unit": "°"}
